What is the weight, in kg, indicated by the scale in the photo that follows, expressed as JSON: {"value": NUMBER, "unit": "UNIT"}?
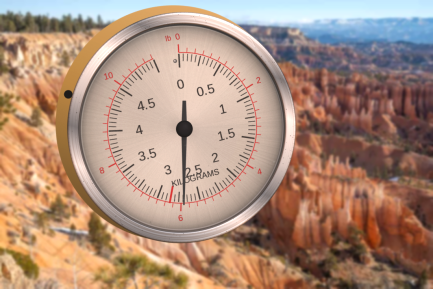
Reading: {"value": 2.7, "unit": "kg"}
